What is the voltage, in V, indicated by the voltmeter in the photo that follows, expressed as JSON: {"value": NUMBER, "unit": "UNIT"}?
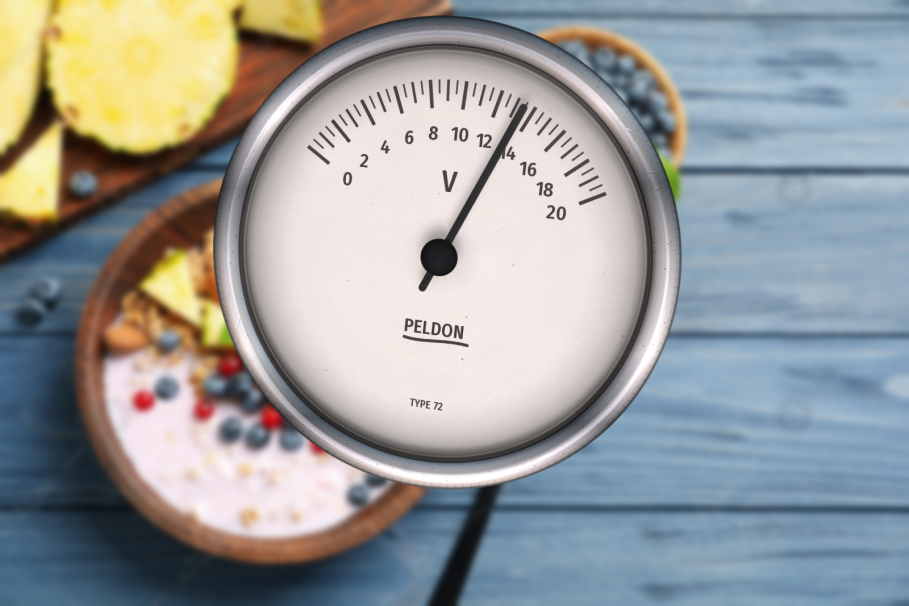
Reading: {"value": 13.5, "unit": "V"}
